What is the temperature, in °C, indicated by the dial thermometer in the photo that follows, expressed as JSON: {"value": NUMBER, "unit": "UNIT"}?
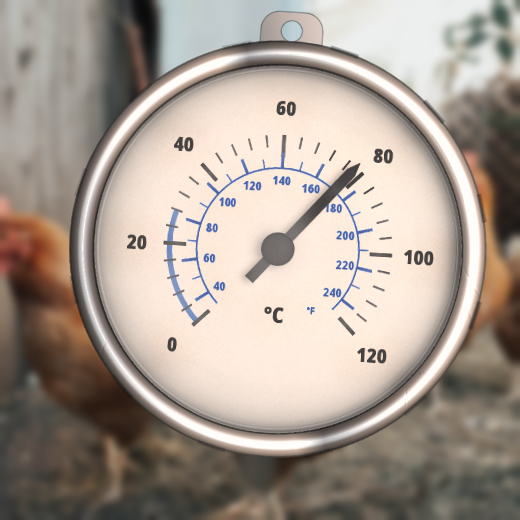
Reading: {"value": 78, "unit": "°C"}
